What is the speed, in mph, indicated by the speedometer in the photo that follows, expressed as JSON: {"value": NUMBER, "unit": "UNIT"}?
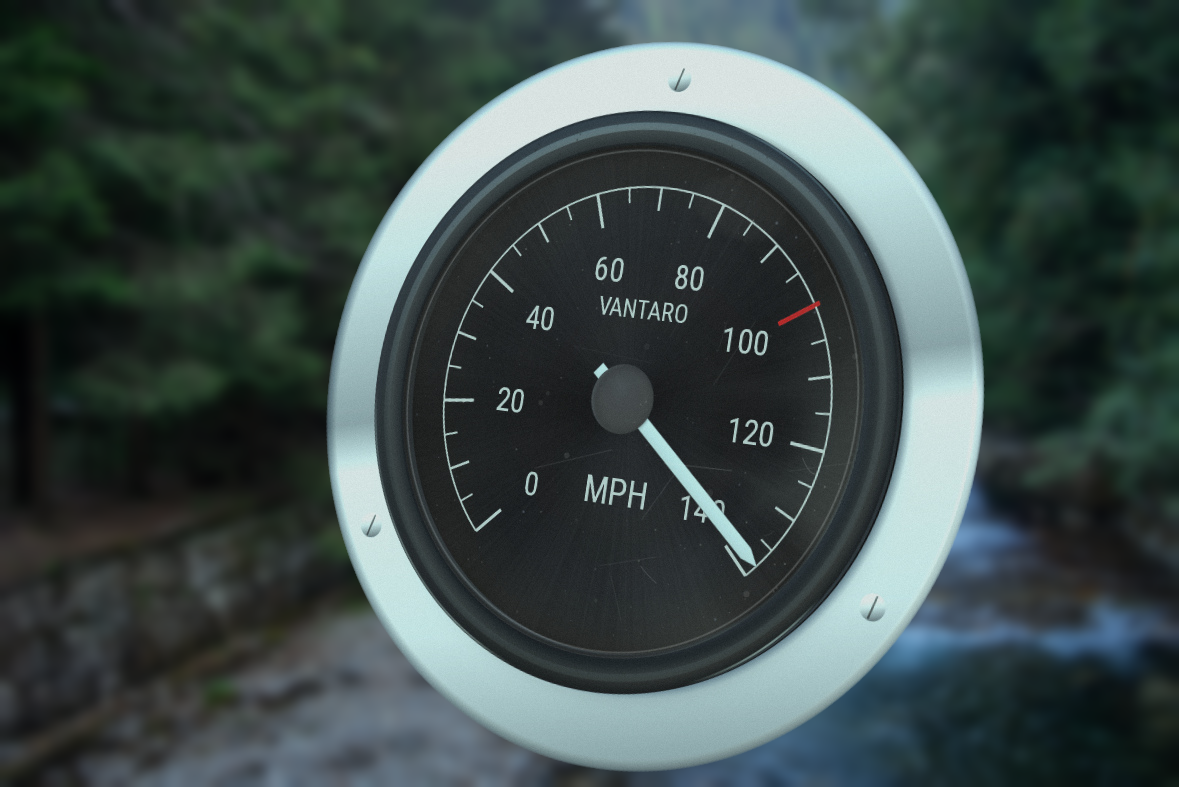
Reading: {"value": 137.5, "unit": "mph"}
